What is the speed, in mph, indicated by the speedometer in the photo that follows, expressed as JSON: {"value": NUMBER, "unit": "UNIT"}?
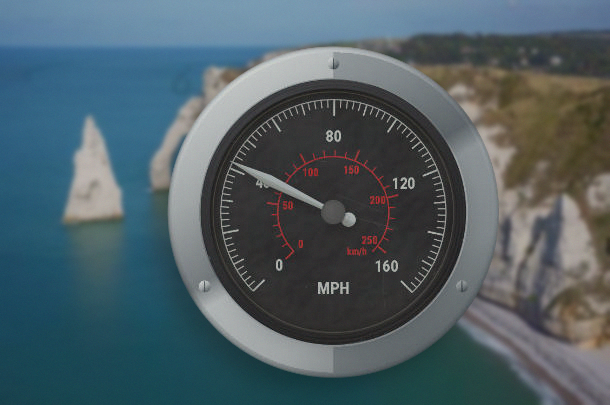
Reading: {"value": 42, "unit": "mph"}
